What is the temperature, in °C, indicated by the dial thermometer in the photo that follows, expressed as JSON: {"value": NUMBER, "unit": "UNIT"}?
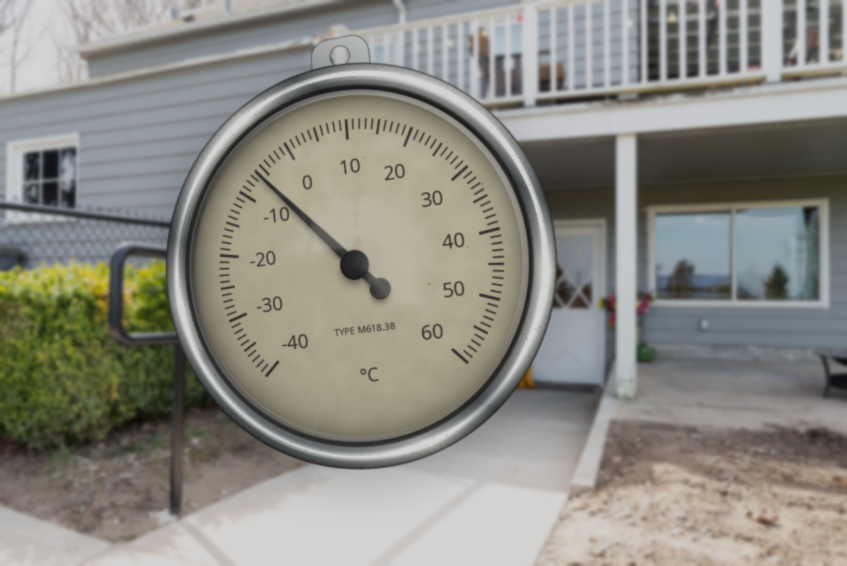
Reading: {"value": -6, "unit": "°C"}
